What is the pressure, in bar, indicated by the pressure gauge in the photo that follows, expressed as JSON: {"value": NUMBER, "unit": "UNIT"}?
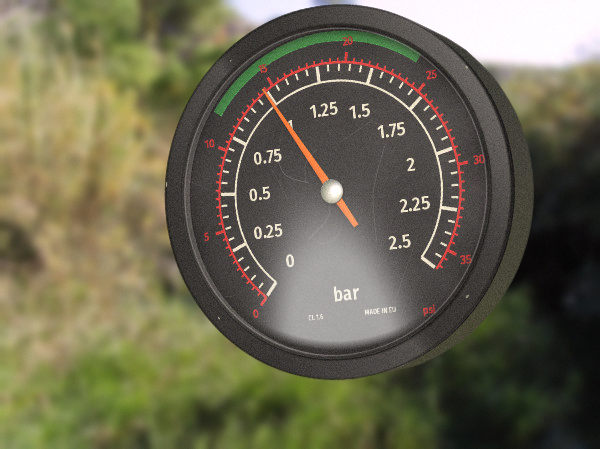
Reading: {"value": 1, "unit": "bar"}
